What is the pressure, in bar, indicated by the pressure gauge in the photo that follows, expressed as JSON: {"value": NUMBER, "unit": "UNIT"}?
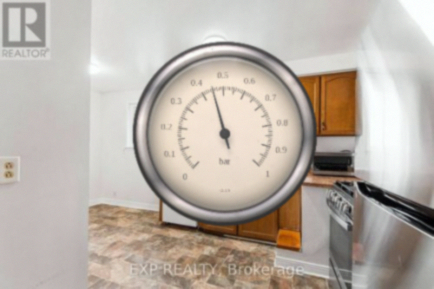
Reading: {"value": 0.45, "unit": "bar"}
